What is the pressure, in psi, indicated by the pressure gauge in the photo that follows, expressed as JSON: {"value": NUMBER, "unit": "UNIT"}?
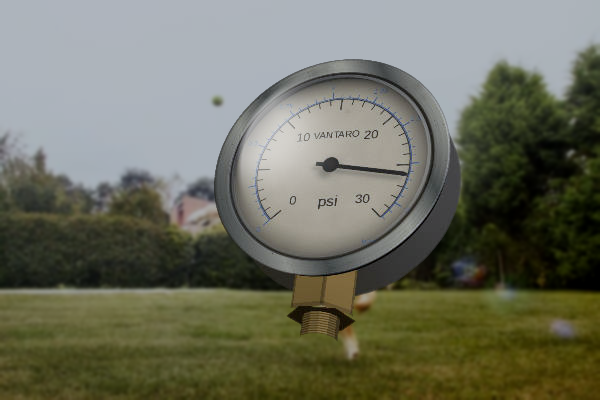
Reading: {"value": 26, "unit": "psi"}
